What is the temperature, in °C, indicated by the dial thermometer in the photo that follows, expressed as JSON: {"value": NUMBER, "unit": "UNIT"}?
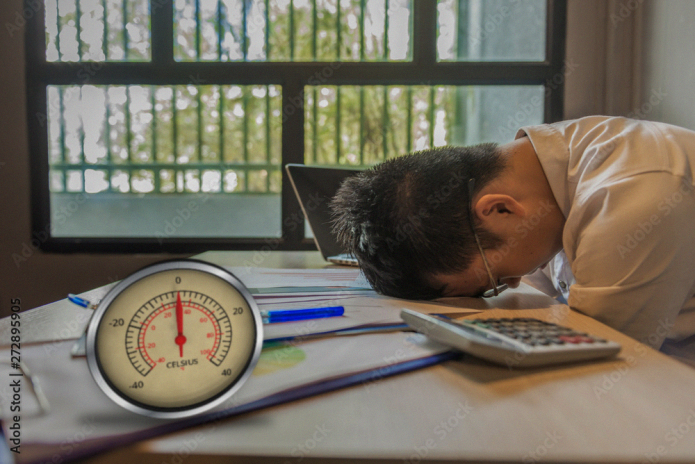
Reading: {"value": 0, "unit": "°C"}
